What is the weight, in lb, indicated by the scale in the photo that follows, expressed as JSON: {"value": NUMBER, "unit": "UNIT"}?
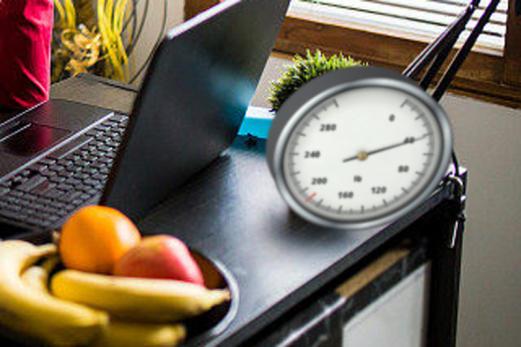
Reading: {"value": 40, "unit": "lb"}
